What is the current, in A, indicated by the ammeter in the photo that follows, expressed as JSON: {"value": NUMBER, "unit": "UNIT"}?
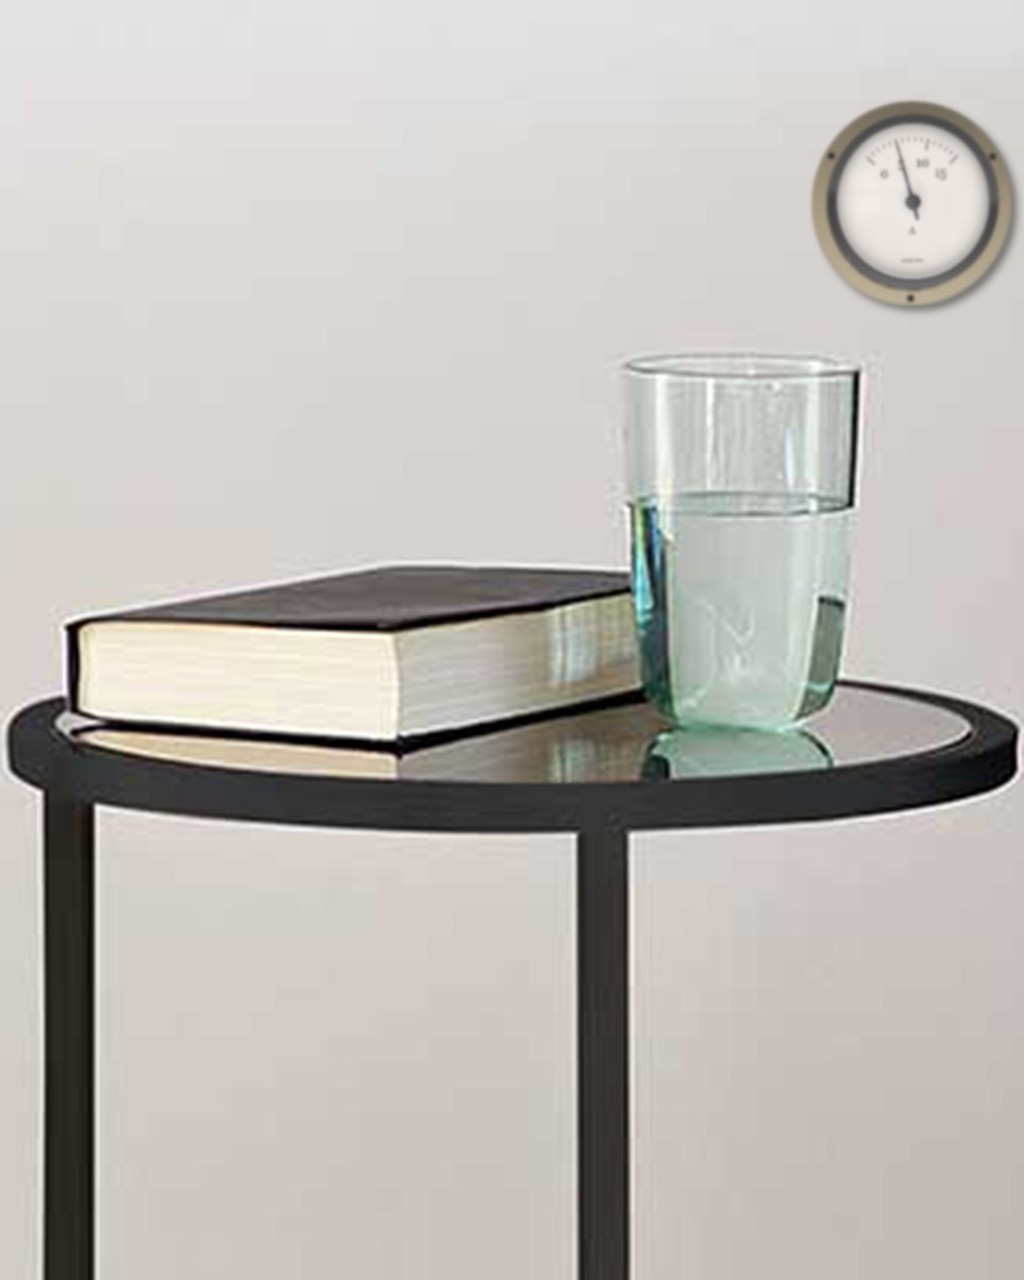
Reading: {"value": 5, "unit": "A"}
